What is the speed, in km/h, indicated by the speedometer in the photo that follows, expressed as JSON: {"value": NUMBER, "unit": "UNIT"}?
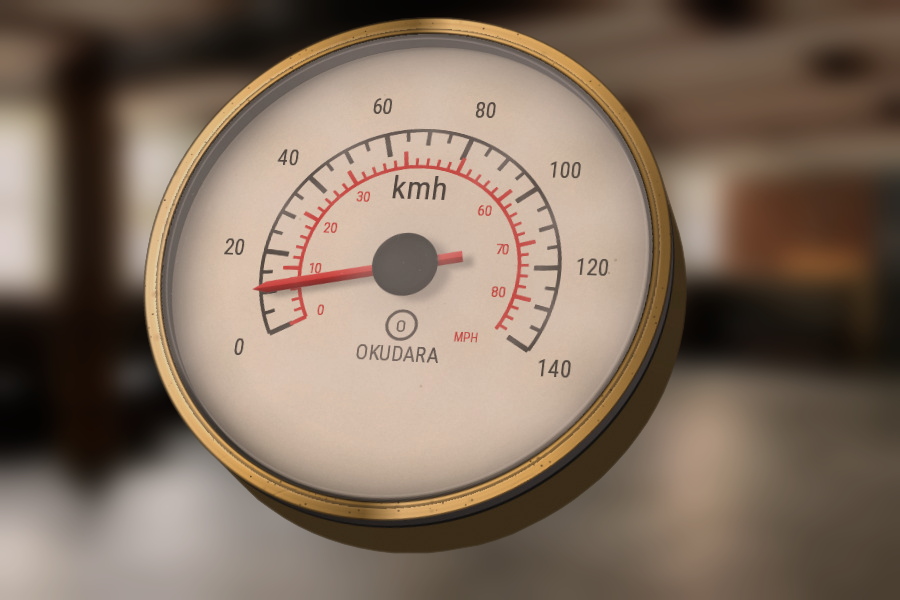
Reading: {"value": 10, "unit": "km/h"}
